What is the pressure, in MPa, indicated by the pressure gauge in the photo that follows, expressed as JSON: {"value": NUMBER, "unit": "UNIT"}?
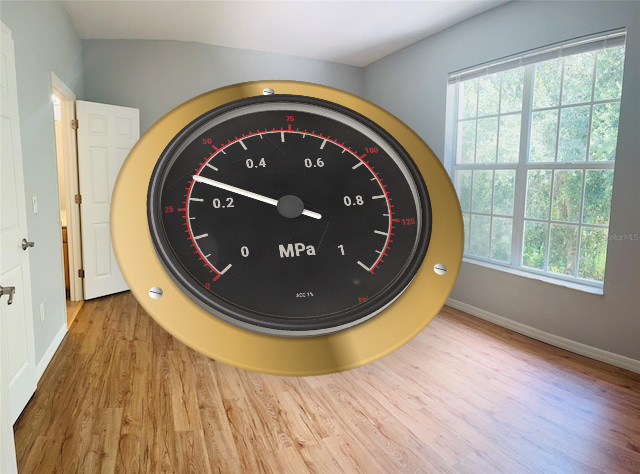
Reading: {"value": 0.25, "unit": "MPa"}
